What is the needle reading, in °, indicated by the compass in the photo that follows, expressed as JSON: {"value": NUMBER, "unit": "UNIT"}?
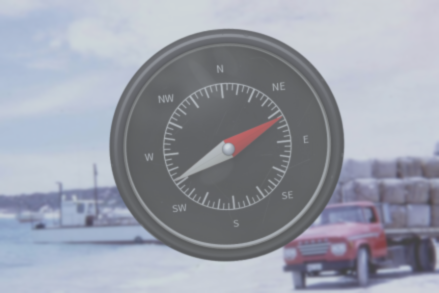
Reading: {"value": 65, "unit": "°"}
